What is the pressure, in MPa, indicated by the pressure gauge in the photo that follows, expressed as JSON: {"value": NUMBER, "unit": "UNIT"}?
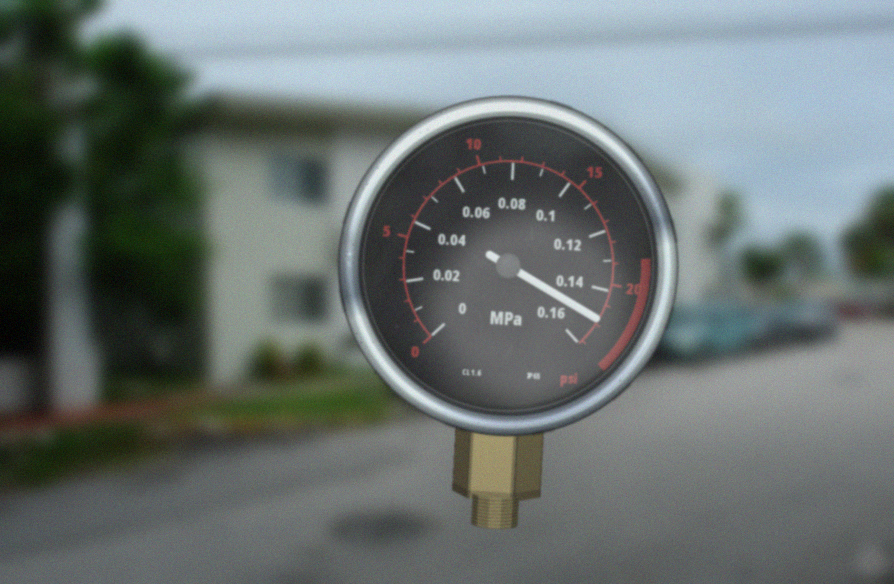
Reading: {"value": 0.15, "unit": "MPa"}
